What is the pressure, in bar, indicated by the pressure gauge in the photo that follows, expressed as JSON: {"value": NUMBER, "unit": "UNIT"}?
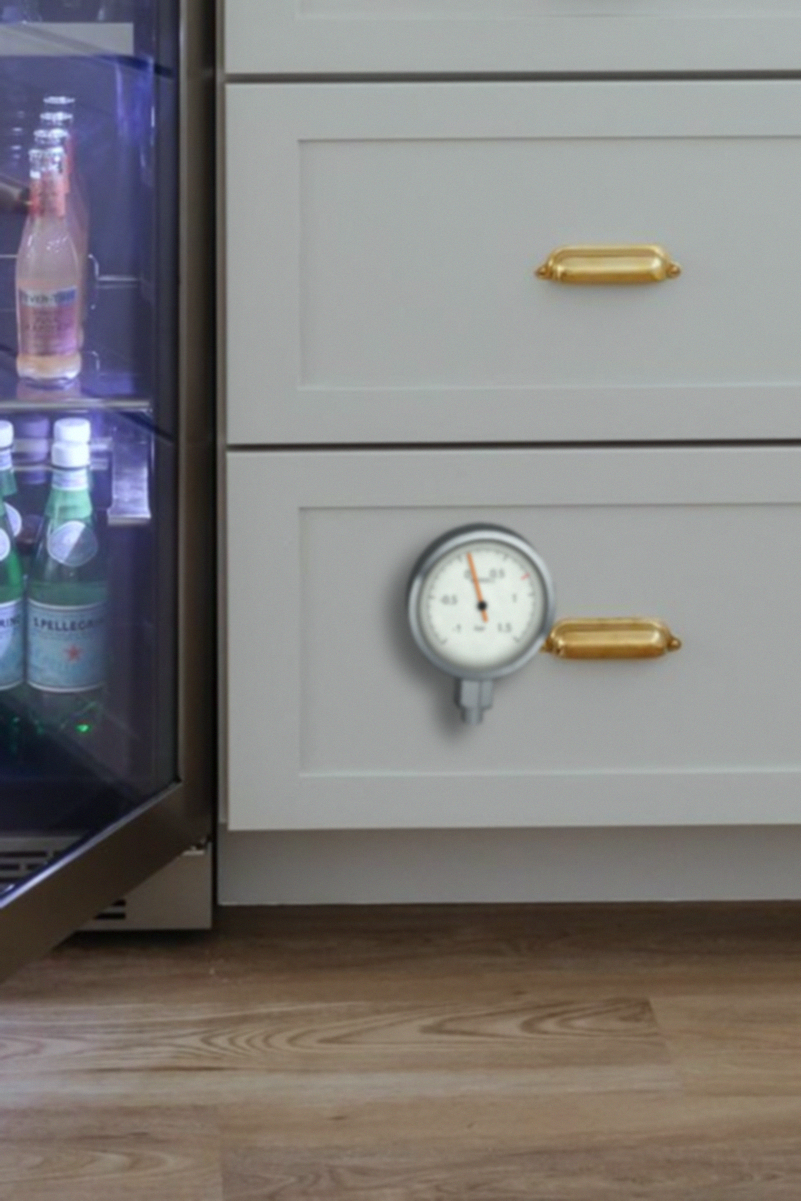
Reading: {"value": 0.1, "unit": "bar"}
